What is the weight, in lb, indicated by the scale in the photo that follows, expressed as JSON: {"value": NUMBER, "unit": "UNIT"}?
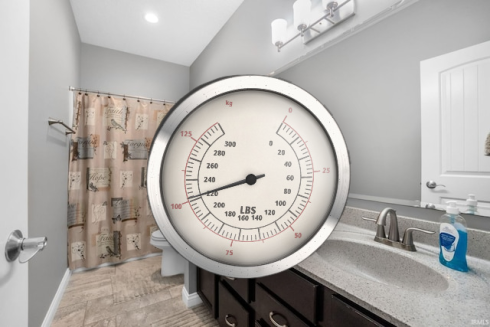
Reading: {"value": 224, "unit": "lb"}
